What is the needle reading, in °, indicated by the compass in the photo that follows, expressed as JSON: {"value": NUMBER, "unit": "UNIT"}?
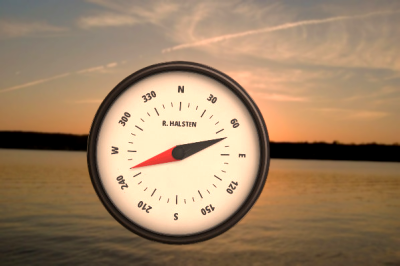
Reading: {"value": 250, "unit": "°"}
